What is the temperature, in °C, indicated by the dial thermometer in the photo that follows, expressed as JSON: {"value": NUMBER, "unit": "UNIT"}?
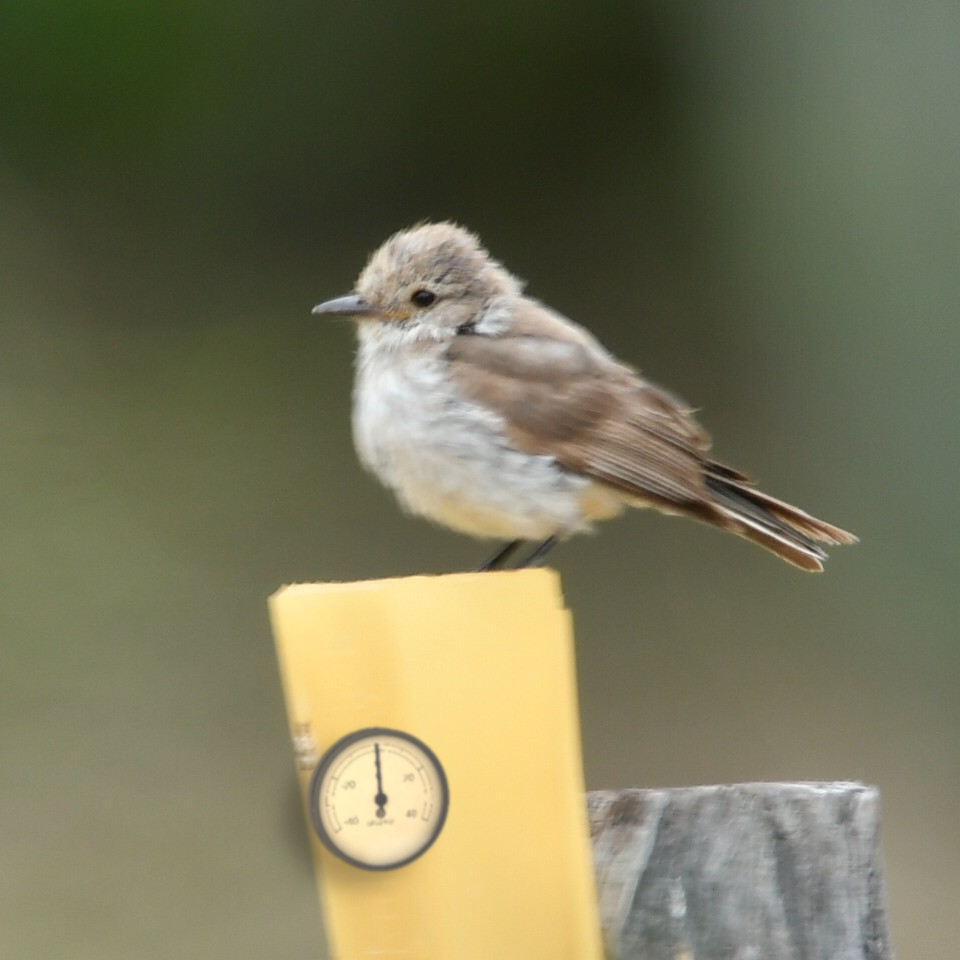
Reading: {"value": 0, "unit": "°C"}
